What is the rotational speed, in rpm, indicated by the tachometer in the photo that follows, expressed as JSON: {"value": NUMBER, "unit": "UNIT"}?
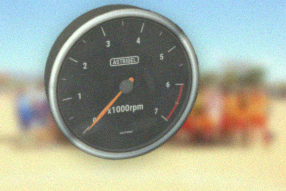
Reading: {"value": 0, "unit": "rpm"}
